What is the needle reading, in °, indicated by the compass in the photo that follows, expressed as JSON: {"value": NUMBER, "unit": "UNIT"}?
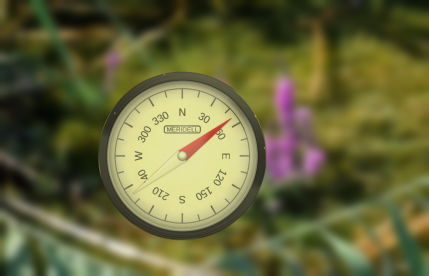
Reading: {"value": 52.5, "unit": "°"}
